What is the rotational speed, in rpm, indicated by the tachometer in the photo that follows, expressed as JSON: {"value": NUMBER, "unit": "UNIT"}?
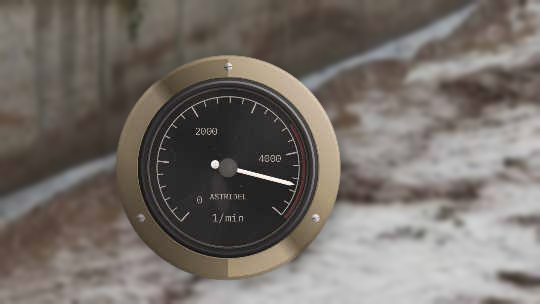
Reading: {"value": 4500, "unit": "rpm"}
